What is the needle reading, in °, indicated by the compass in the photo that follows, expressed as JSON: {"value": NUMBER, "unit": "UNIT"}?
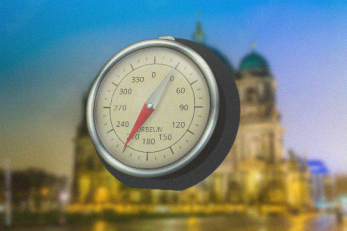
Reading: {"value": 210, "unit": "°"}
